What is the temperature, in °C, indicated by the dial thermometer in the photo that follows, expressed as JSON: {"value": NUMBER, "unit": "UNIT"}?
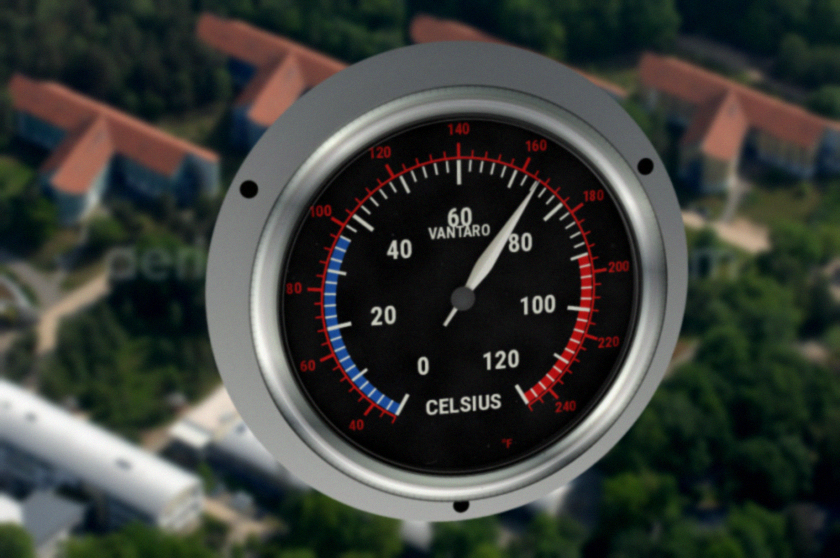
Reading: {"value": 74, "unit": "°C"}
